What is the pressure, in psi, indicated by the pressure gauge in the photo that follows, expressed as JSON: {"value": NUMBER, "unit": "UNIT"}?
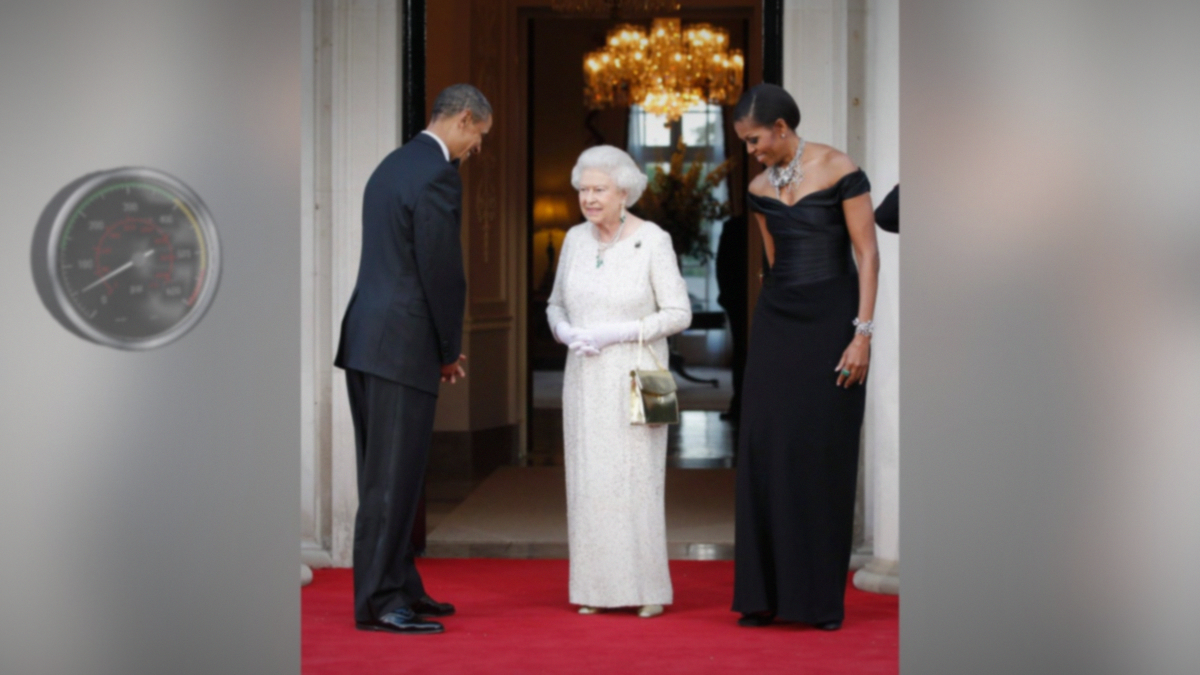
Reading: {"value": 50, "unit": "psi"}
